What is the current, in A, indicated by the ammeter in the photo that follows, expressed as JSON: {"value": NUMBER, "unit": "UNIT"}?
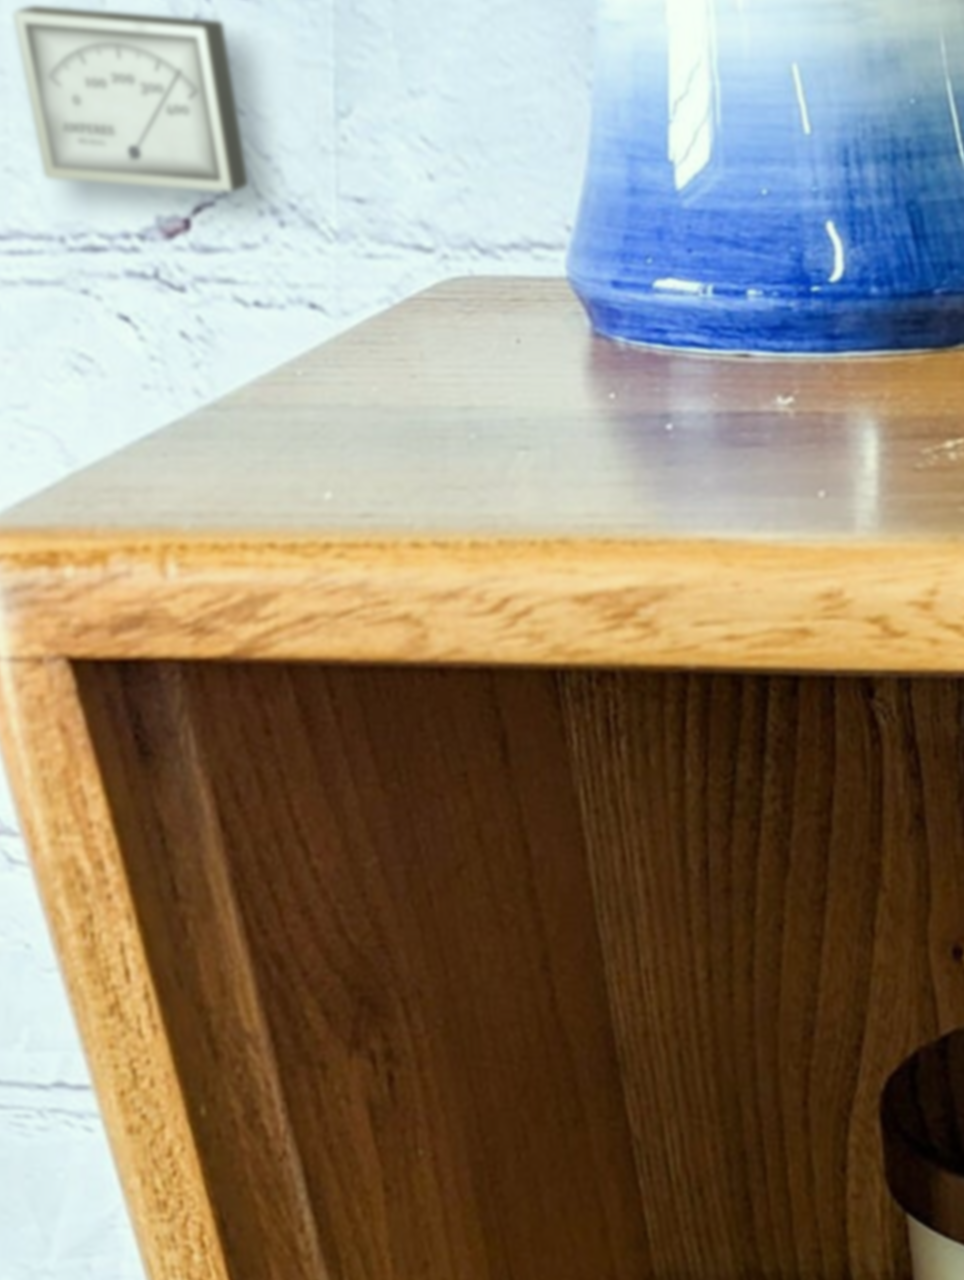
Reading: {"value": 350, "unit": "A"}
